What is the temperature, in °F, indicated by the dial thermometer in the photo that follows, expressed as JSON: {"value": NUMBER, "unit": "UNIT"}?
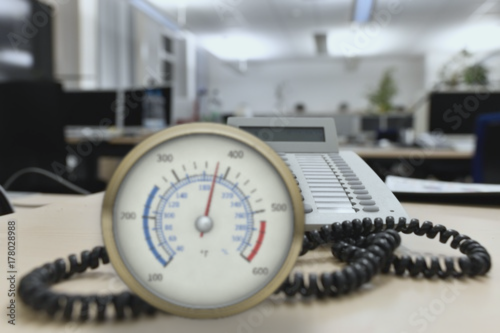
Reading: {"value": 380, "unit": "°F"}
